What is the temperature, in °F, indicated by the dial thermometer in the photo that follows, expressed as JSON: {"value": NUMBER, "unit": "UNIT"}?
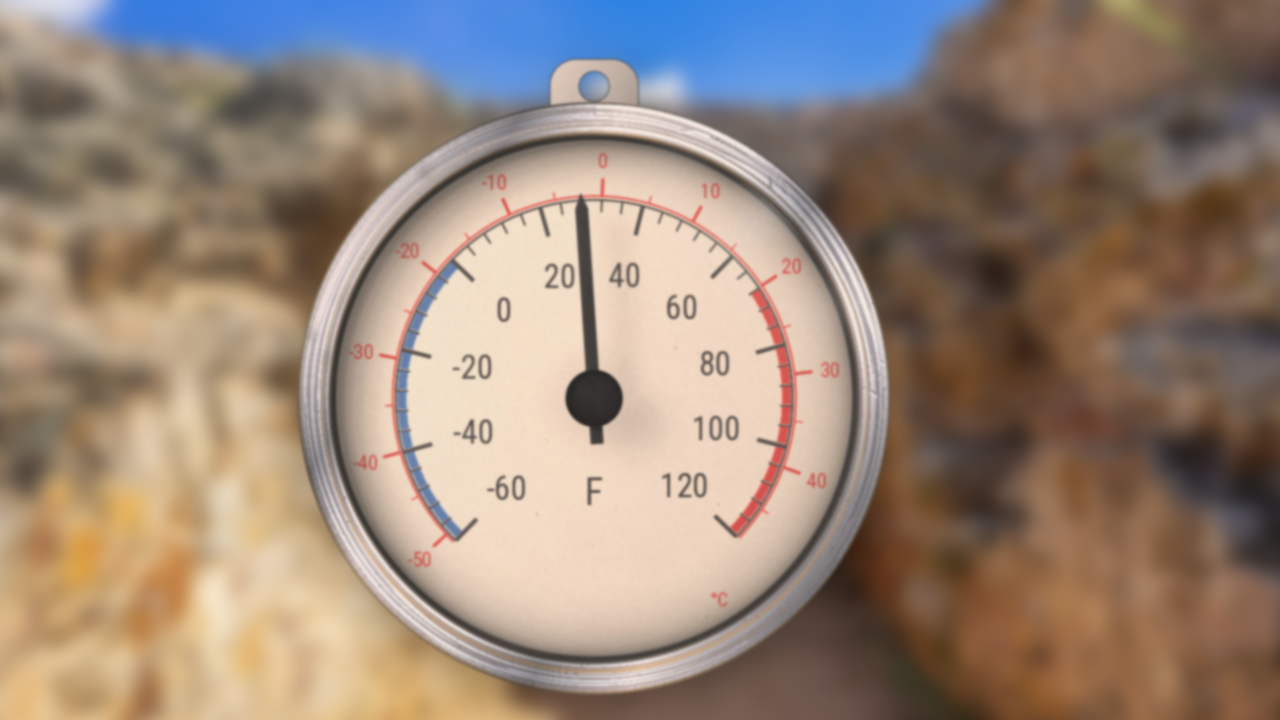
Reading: {"value": 28, "unit": "°F"}
